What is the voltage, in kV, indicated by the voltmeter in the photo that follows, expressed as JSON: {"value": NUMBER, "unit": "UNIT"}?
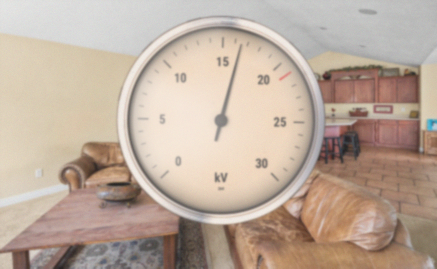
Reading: {"value": 16.5, "unit": "kV"}
